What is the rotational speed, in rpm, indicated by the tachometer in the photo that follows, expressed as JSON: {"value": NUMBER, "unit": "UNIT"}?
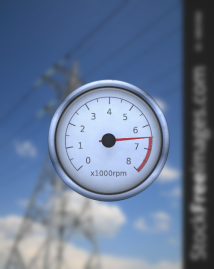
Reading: {"value": 6500, "unit": "rpm"}
